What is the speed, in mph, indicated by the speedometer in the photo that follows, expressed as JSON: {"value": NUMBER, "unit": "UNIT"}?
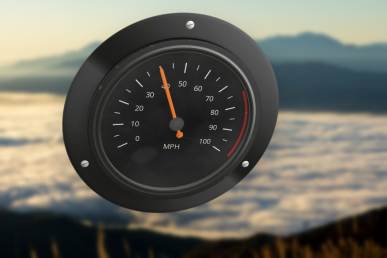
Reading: {"value": 40, "unit": "mph"}
